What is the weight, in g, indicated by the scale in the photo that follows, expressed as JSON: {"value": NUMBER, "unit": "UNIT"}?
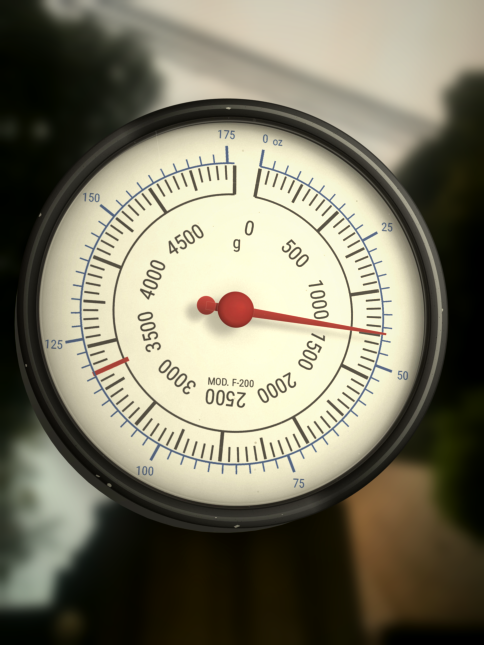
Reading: {"value": 1250, "unit": "g"}
